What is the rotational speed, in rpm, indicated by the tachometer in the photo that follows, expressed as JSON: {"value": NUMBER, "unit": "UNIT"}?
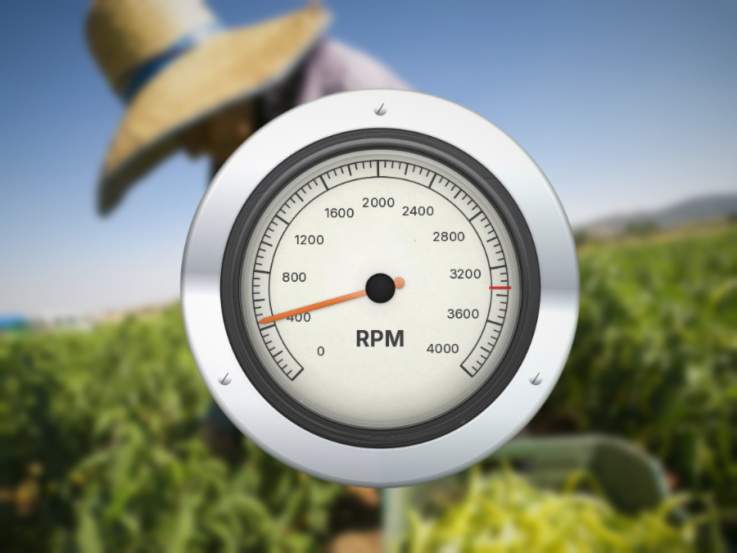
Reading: {"value": 450, "unit": "rpm"}
